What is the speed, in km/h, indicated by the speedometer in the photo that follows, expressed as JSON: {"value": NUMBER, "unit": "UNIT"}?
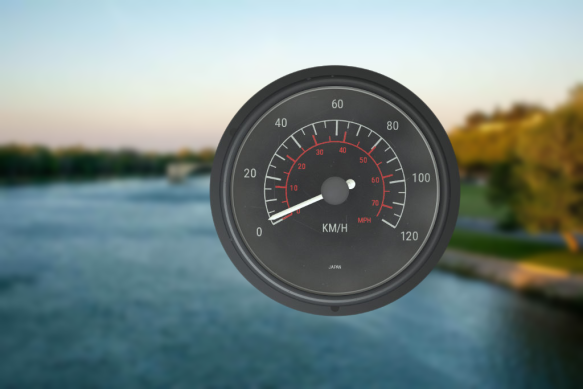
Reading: {"value": 2.5, "unit": "km/h"}
